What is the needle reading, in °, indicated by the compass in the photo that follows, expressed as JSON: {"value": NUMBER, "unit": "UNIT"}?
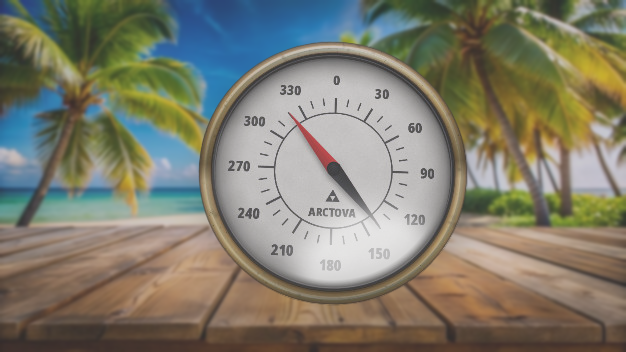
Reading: {"value": 320, "unit": "°"}
